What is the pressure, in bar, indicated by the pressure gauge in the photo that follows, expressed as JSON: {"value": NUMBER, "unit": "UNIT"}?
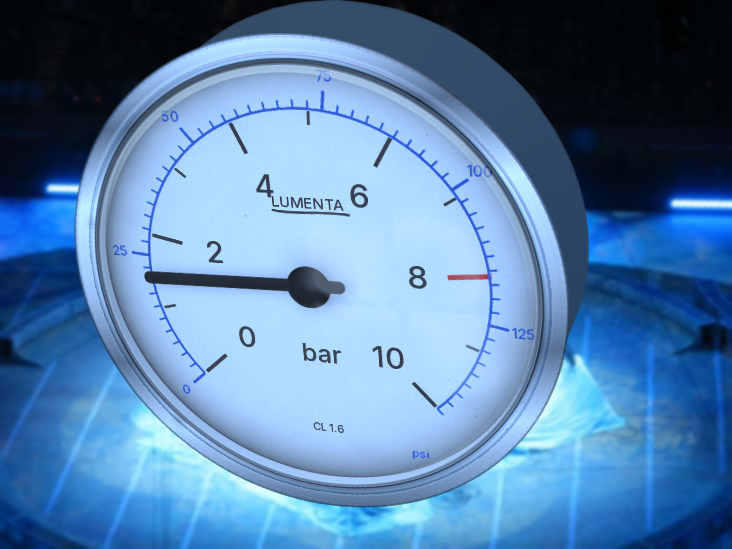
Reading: {"value": 1.5, "unit": "bar"}
